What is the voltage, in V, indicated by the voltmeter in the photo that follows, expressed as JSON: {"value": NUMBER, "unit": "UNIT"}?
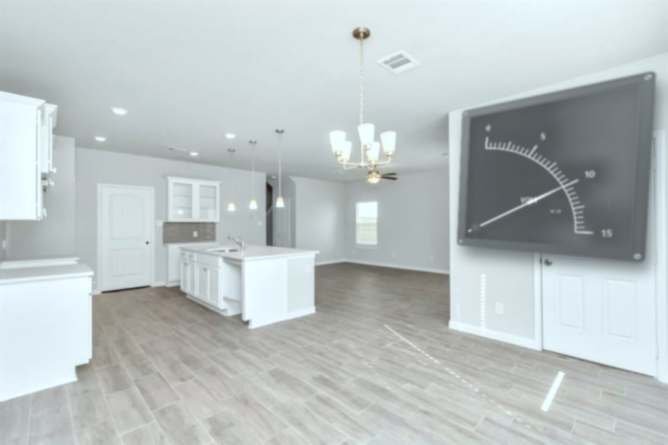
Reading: {"value": 10, "unit": "V"}
